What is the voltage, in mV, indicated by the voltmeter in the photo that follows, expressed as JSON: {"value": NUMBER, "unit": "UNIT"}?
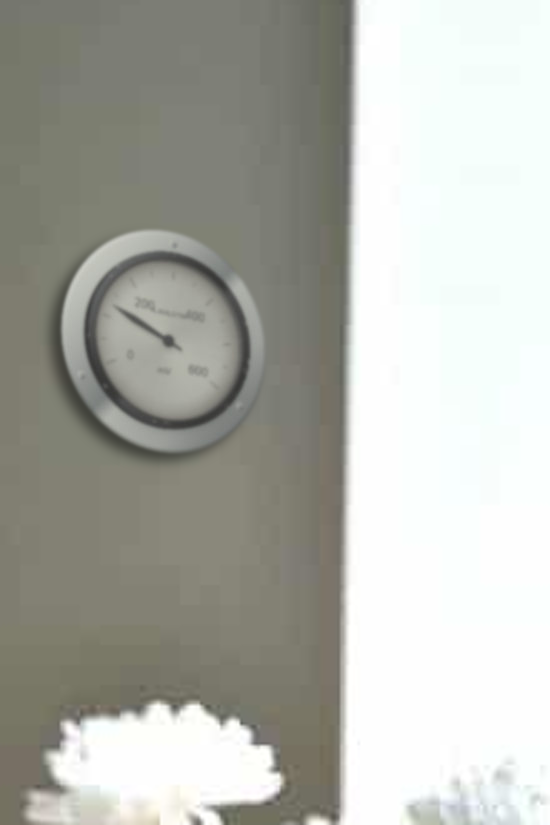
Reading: {"value": 125, "unit": "mV"}
